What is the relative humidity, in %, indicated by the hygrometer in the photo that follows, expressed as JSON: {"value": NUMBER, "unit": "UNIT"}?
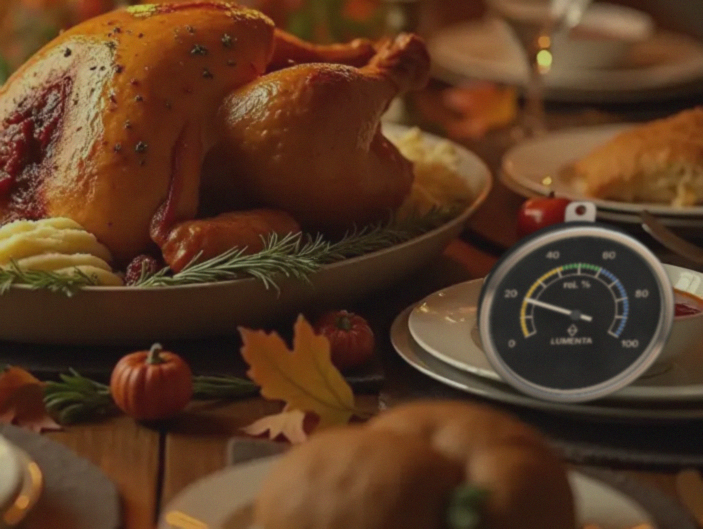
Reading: {"value": 20, "unit": "%"}
